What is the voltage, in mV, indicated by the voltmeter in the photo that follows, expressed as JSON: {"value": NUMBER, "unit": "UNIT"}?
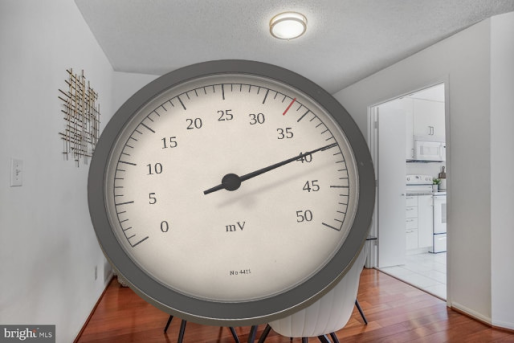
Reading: {"value": 40, "unit": "mV"}
